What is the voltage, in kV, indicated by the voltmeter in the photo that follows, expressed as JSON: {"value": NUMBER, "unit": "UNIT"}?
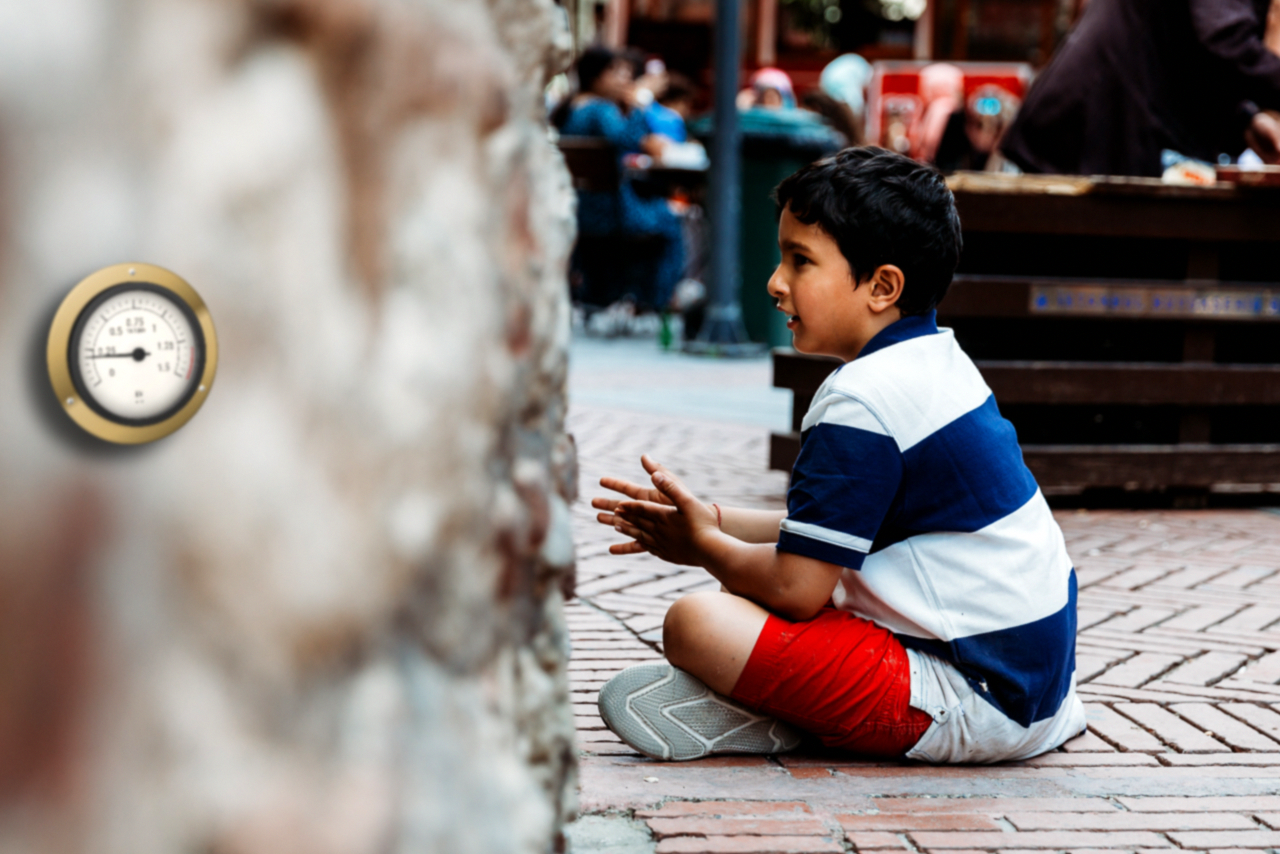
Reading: {"value": 0.2, "unit": "kV"}
